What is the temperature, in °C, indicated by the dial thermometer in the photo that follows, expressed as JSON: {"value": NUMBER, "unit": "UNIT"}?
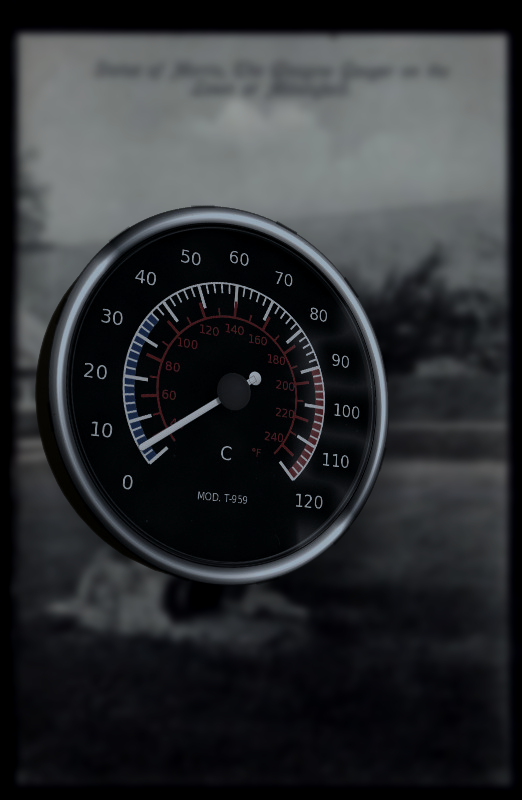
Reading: {"value": 4, "unit": "°C"}
